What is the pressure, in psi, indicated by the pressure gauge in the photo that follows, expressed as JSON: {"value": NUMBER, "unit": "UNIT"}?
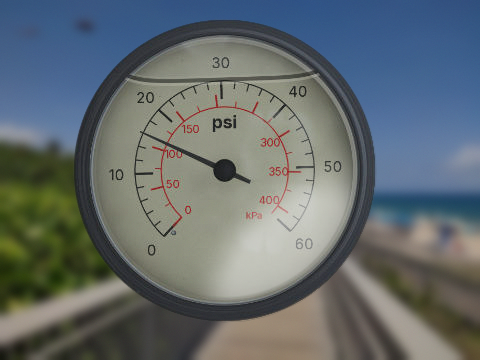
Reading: {"value": 16, "unit": "psi"}
